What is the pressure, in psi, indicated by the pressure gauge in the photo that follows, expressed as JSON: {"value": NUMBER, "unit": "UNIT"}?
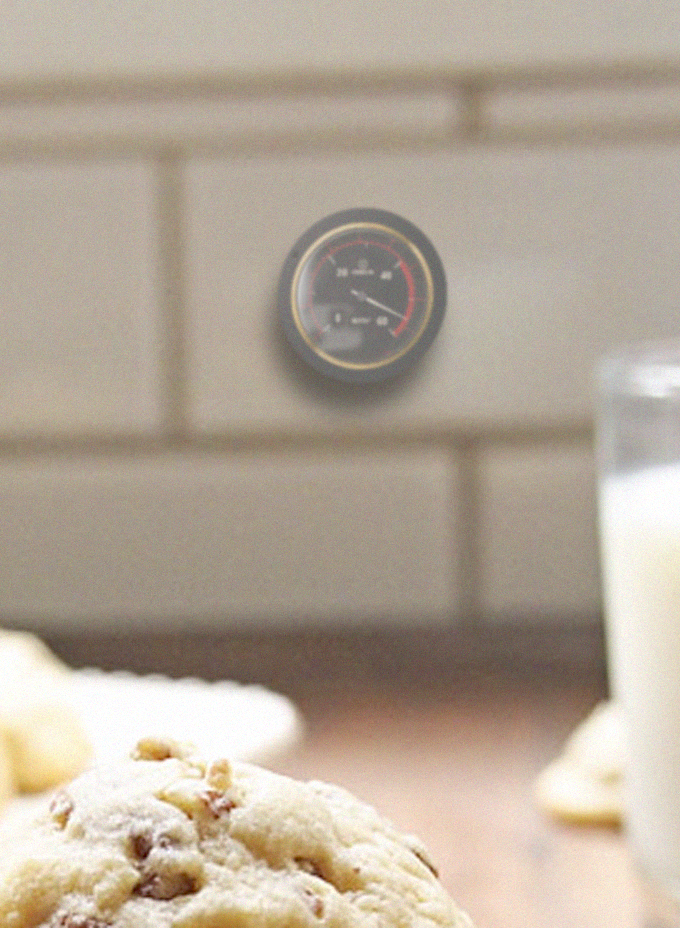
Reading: {"value": 55, "unit": "psi"}
